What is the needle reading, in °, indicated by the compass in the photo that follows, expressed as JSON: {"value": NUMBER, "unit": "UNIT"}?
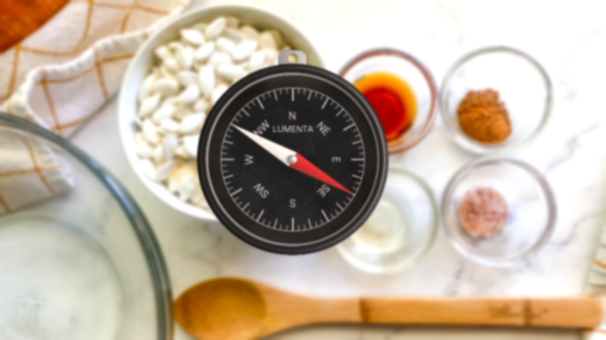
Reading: {"value": 120, "unit": "°"}
